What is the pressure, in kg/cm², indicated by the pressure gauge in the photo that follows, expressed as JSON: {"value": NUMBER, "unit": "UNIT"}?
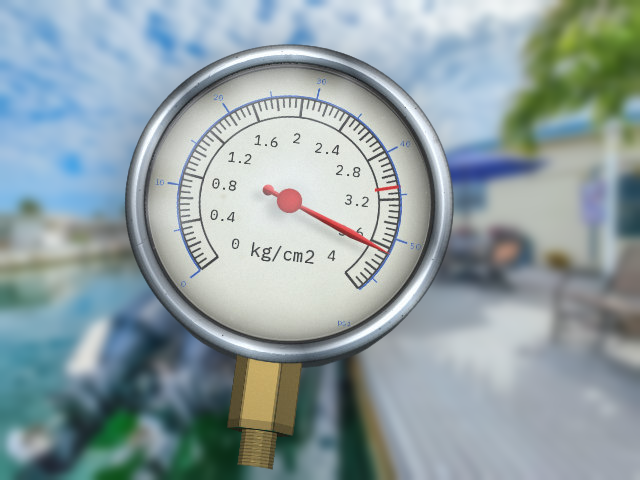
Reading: {"value": 3.65, "unit": "kg/cm²"}
